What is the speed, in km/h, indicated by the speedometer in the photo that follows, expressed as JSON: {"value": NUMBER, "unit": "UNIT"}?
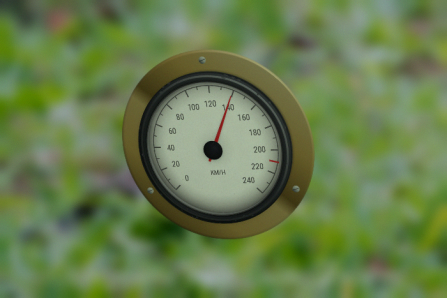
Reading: {"value": 140, "unit": "km/h"}
